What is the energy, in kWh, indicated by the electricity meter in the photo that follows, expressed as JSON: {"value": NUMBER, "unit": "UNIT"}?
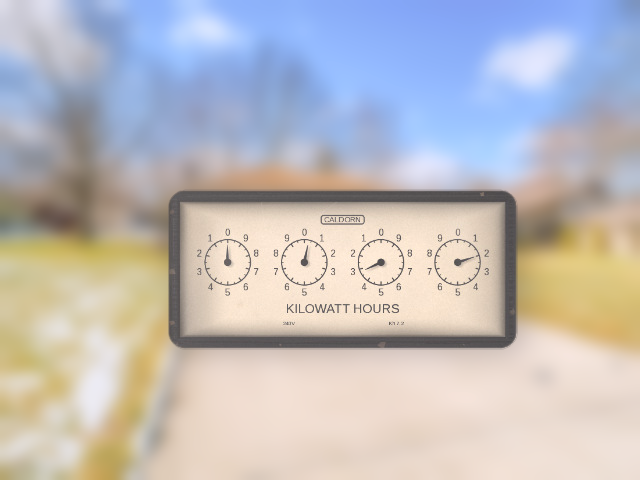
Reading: {"value": 32, "unit": "kWh"}
